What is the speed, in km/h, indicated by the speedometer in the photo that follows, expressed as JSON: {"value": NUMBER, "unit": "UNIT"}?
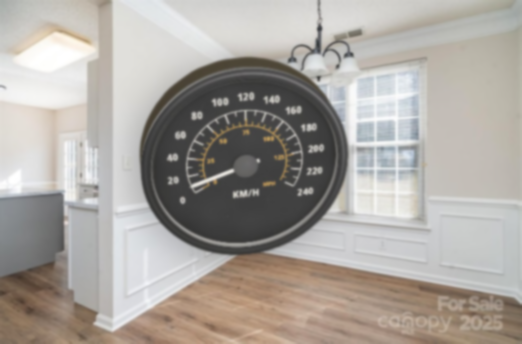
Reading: {"value": 10, "unit": "km/h"}
